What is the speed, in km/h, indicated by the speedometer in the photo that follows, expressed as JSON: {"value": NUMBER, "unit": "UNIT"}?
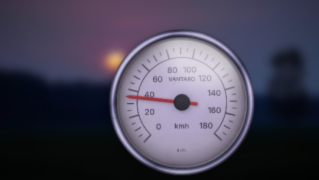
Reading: {"value": 35, "unit": "km/h"}
